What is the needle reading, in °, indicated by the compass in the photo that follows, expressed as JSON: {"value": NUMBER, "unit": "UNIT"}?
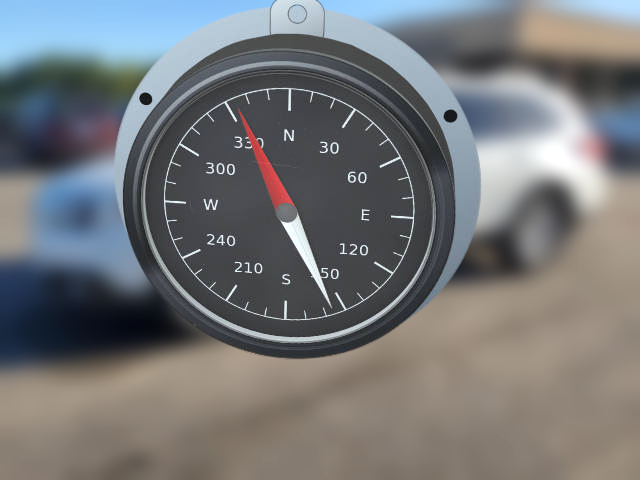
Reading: {"value": 335, "unit": "°"}
